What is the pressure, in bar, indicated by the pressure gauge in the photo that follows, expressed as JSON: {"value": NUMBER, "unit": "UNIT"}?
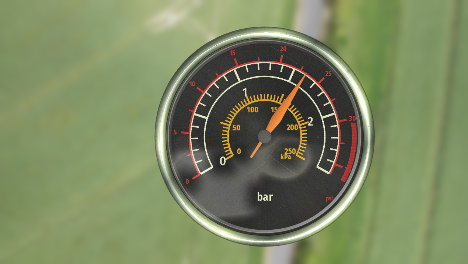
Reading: {"value": 1.6, "unit": "bar"}
